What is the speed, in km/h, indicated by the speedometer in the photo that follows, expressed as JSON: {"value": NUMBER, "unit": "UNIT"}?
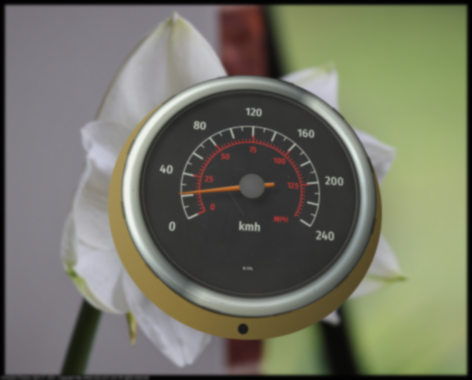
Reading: {"value": 20, "unit": "km/h"}
